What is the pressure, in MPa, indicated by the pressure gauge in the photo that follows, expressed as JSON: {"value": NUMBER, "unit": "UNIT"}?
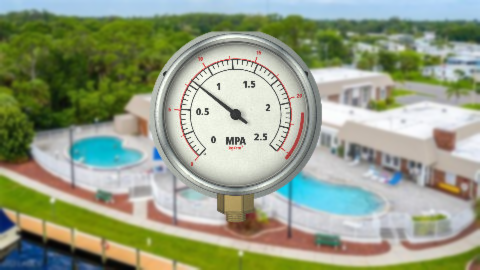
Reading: {"value": 0.8, "unit": "MPa"}
